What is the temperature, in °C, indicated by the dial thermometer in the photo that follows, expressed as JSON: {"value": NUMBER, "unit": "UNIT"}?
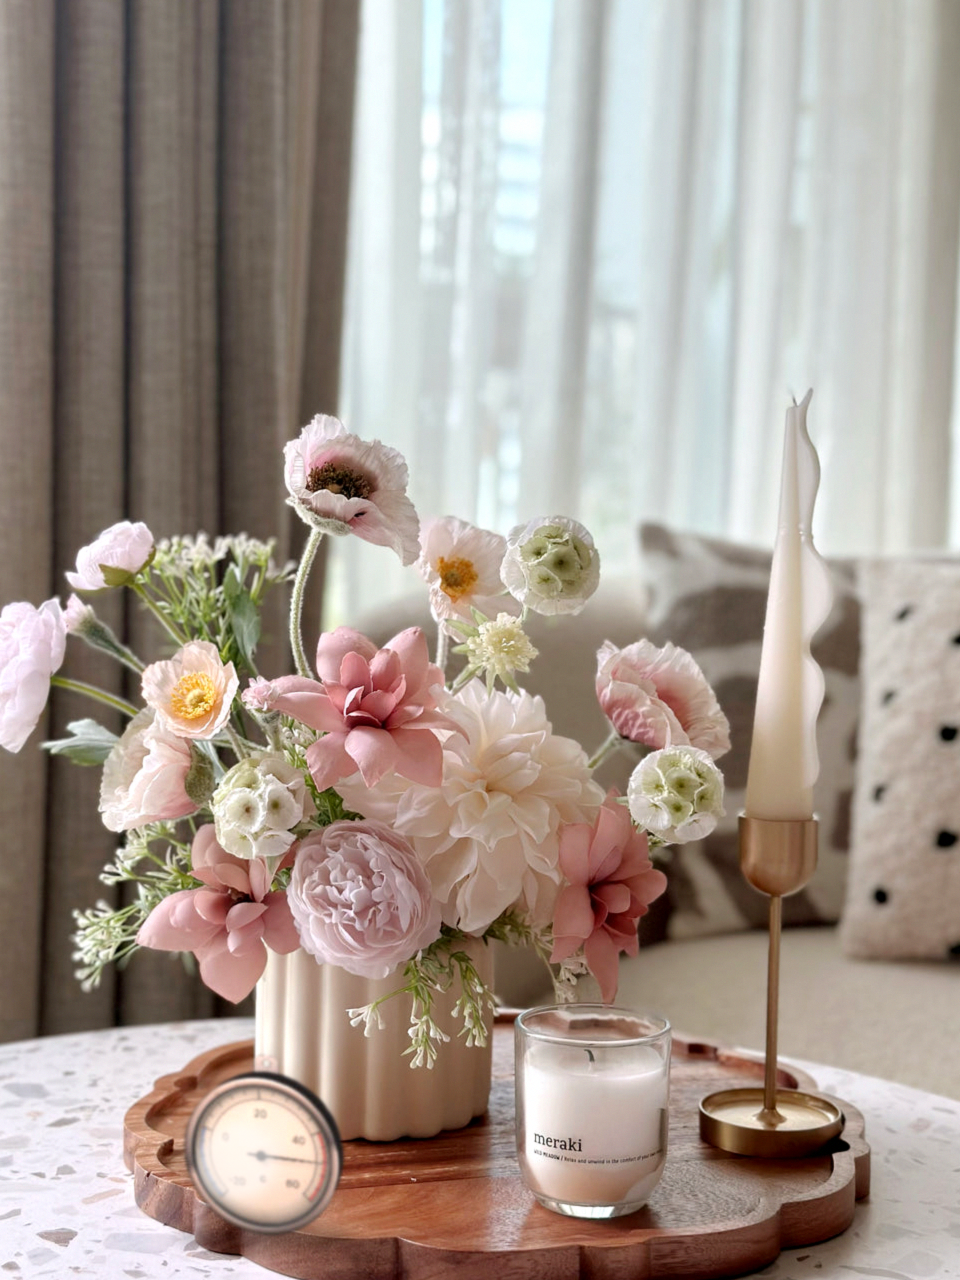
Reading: {"value": 48, "unit": "°C"}
